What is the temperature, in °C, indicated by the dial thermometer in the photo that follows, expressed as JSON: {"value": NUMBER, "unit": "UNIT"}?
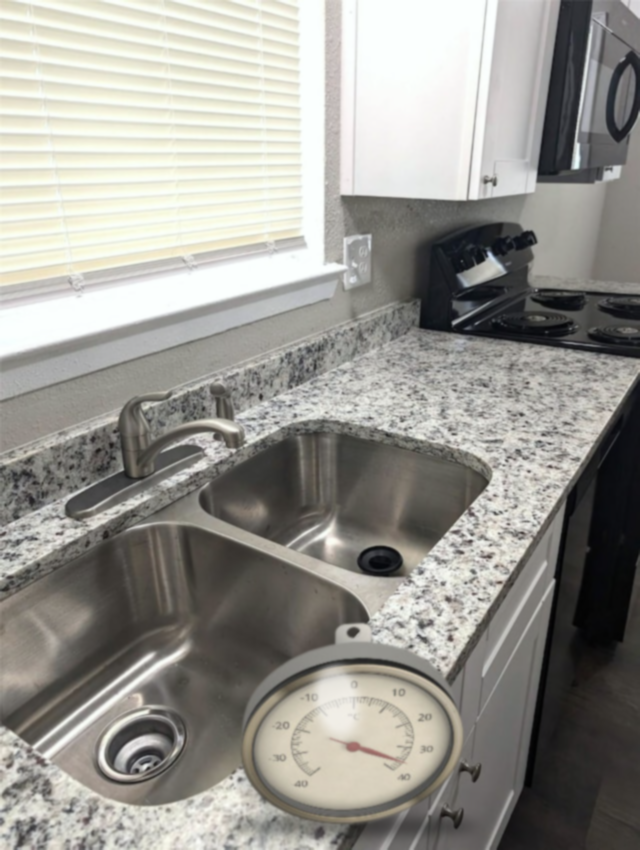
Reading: {"value": 35, "unit": "°C"}
